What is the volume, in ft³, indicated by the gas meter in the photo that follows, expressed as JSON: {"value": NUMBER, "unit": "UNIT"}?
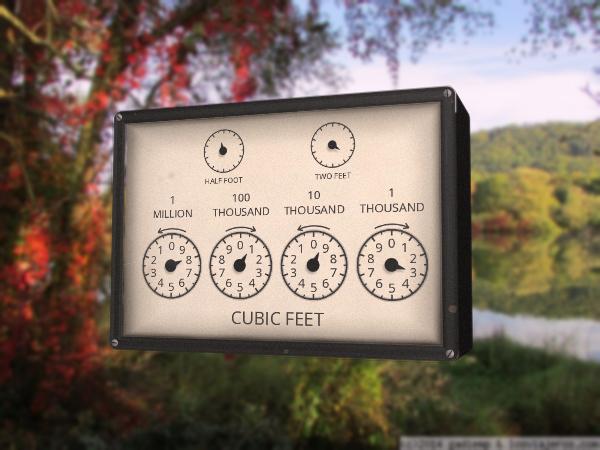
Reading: {"value": 809300, "unit": "ft³"}
